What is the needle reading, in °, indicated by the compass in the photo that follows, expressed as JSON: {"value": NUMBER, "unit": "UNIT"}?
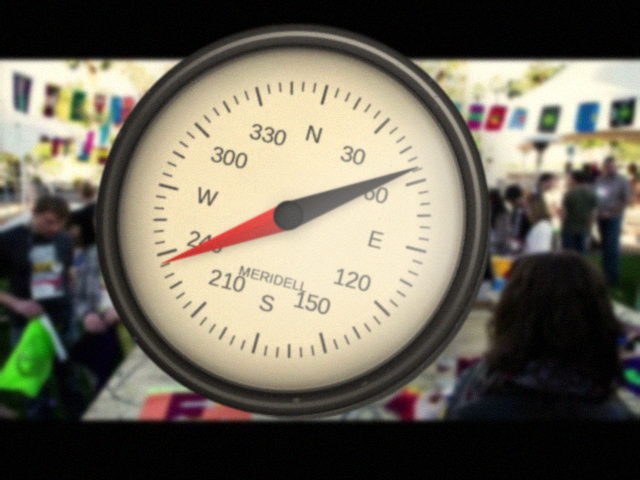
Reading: {"value": 235, "unit": "°"}
